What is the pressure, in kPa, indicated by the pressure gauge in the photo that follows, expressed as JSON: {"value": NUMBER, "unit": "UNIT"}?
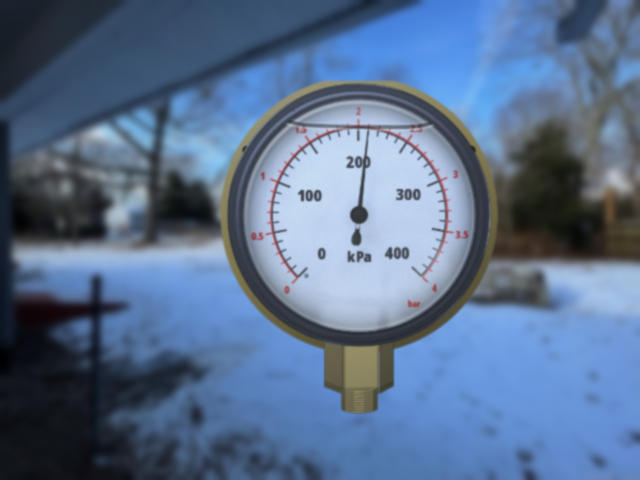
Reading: {"value": 210, "unit": "kPa"}
